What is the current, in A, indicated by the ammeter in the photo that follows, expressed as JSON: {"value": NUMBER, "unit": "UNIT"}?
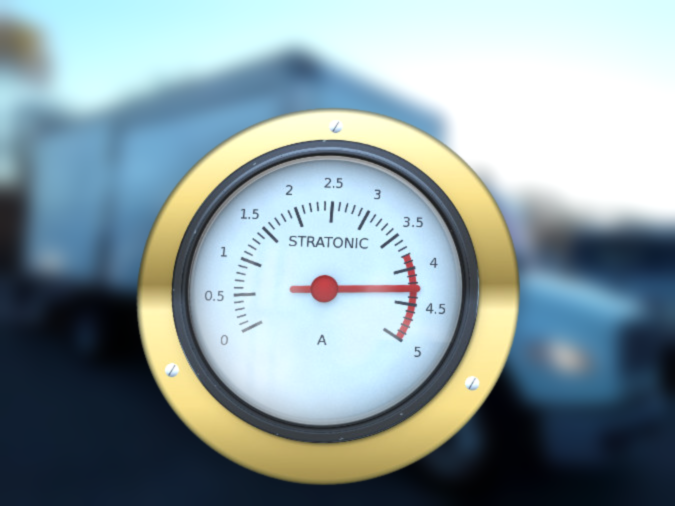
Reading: {"value": 4.3, "unit": "A"}
